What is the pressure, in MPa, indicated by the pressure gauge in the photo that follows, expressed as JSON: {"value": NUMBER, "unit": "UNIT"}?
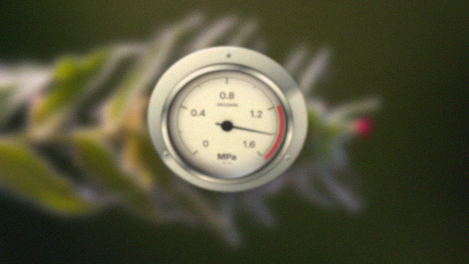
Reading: {"value": 1.4, "unit": "MPa"}
